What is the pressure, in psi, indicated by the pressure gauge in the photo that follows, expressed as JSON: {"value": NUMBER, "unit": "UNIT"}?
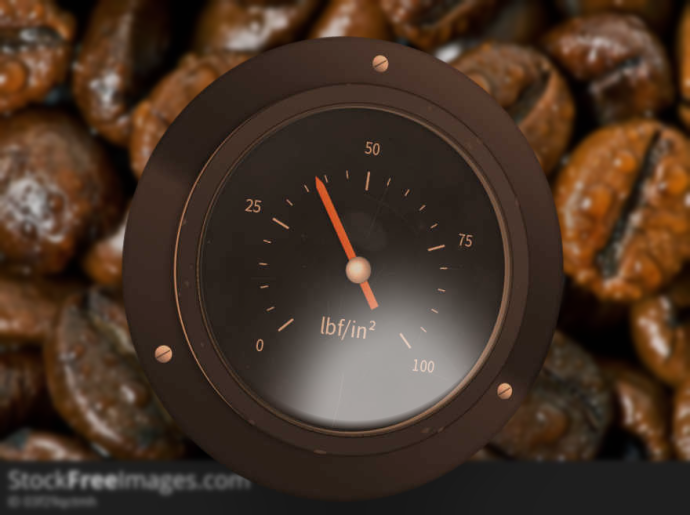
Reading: {"value": 37.5, "unit": "psi"}
